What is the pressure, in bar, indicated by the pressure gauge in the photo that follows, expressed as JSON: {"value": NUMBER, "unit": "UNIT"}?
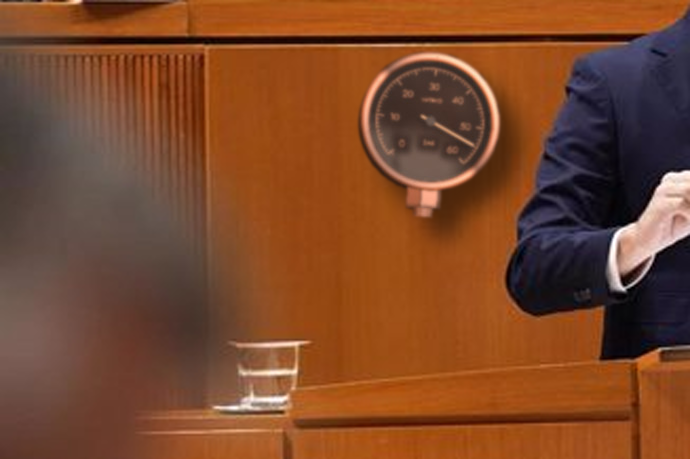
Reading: {"value": 55, "unit": "bar"}
